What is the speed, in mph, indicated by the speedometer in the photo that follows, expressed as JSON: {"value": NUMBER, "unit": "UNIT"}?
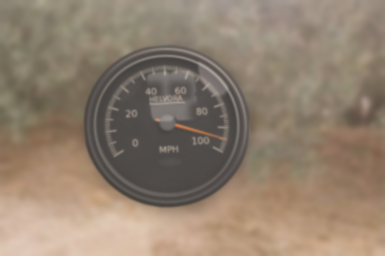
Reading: {"value": 95, "unit": "mph"}
